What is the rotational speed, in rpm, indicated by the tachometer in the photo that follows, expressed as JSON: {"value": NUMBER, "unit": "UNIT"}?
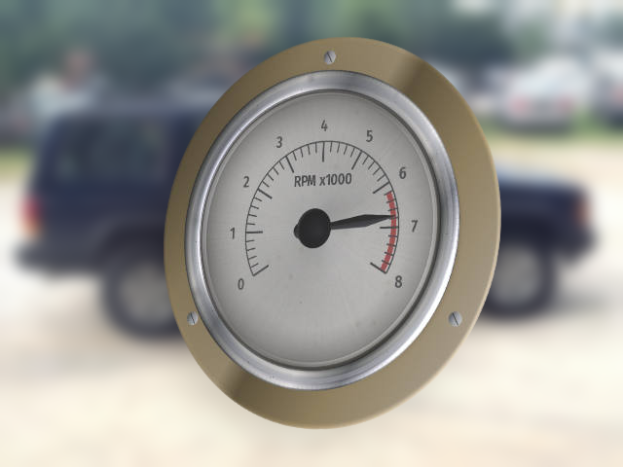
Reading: {"value": 6800, "unit": "rpm"}
